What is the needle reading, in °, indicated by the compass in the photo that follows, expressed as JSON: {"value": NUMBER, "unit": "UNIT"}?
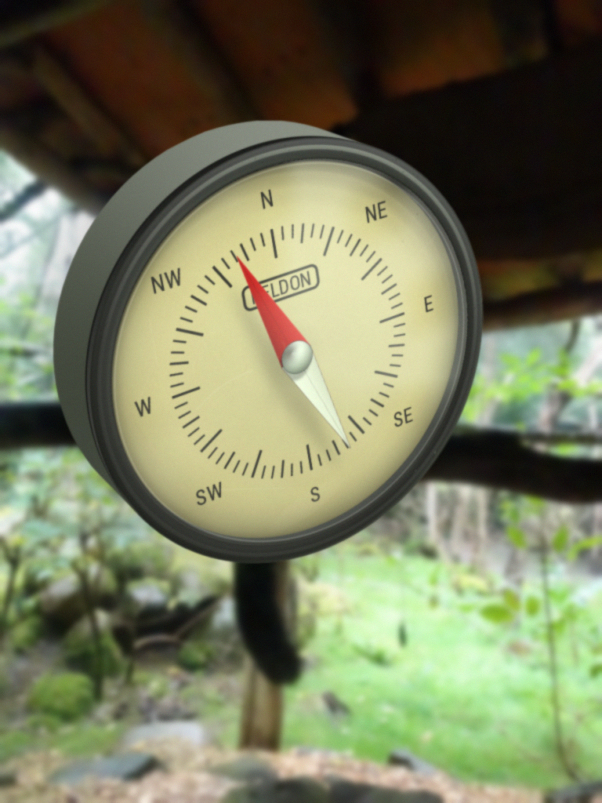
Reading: {"value": 340, "unit": "°"}
